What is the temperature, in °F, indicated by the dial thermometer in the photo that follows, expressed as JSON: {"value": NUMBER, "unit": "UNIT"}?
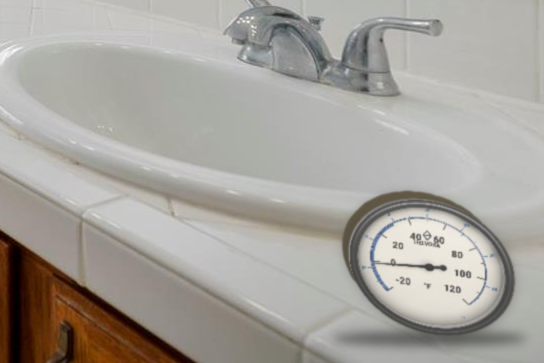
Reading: {"value": 0, "unit": "°F"}
